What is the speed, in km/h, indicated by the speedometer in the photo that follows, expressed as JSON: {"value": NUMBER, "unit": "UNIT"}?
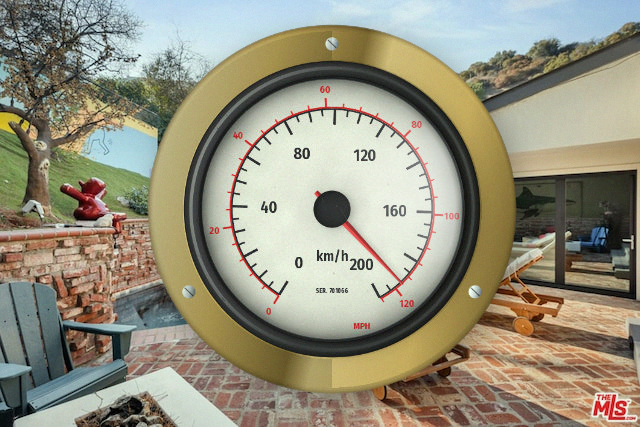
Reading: {"value": 190, "unit": "km/h"}
